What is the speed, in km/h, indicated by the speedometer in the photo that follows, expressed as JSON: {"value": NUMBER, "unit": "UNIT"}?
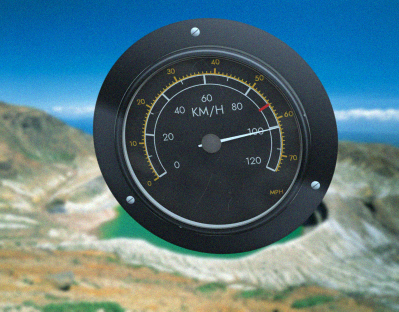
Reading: {"value": 100, "unit": "km/h"}
